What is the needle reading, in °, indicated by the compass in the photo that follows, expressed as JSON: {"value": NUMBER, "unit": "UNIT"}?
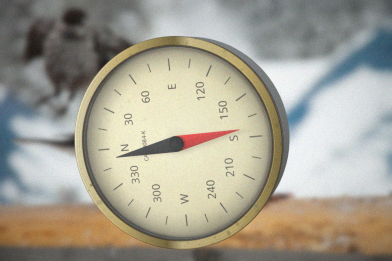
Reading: {"value": 172.5, "unit": "°"}
